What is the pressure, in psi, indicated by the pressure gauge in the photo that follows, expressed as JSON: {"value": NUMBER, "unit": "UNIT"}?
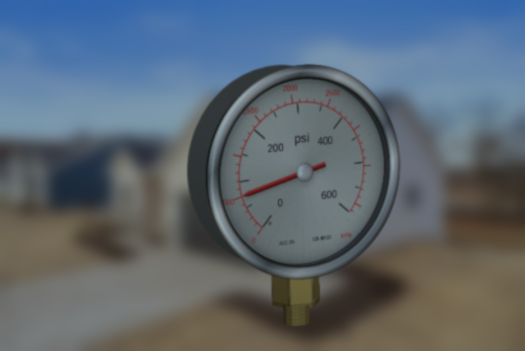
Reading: {"value": 75, "unit": "psi"}
